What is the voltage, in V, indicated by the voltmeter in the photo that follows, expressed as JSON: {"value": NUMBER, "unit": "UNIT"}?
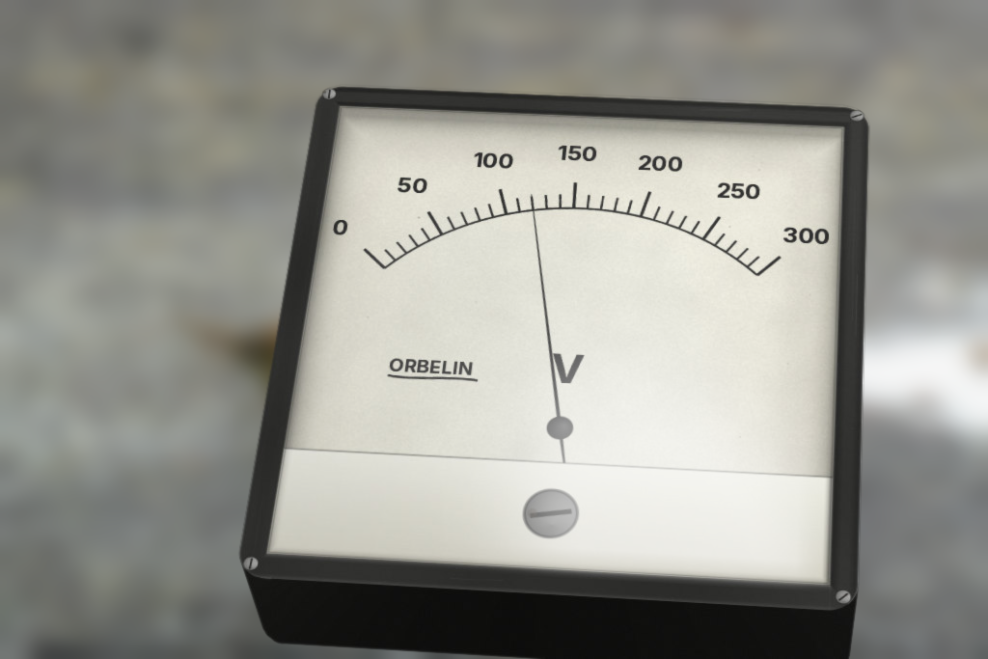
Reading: {"value": 120, "unit": "V"}
